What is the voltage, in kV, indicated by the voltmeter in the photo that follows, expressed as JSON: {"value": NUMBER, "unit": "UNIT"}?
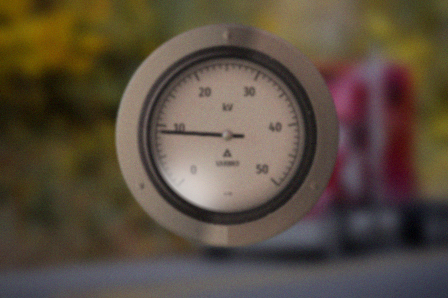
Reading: {"value": 9, "unit": "kV"}
